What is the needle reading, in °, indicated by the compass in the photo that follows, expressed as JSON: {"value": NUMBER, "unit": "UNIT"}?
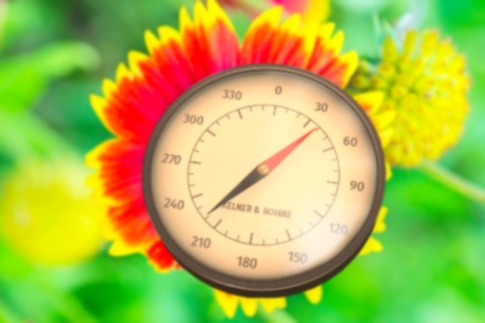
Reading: {"value": 40, "unit": "°"}
